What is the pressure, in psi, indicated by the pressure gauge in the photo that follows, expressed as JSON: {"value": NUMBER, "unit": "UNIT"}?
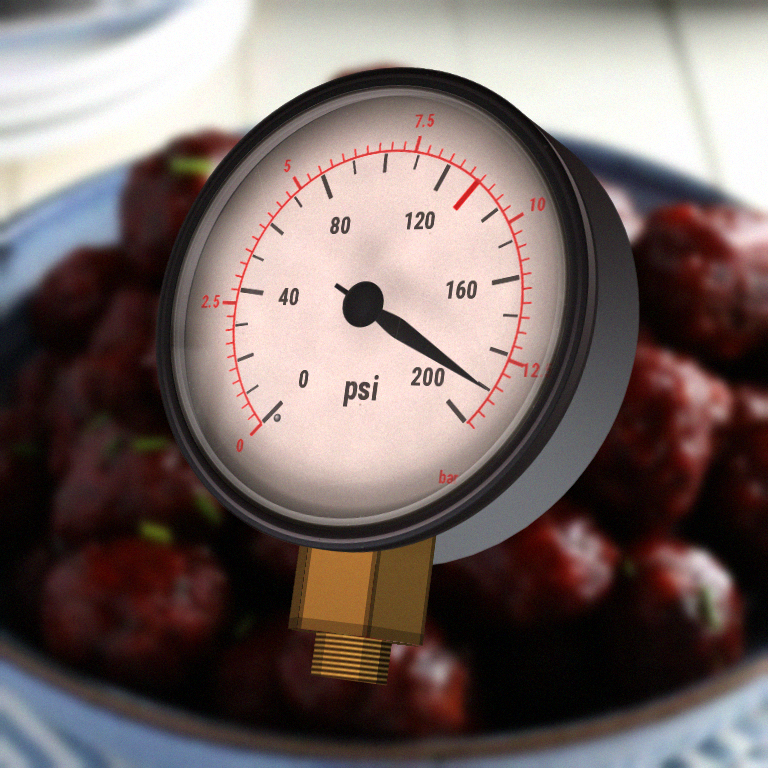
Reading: {"value": 190, "unit": "psi"}
